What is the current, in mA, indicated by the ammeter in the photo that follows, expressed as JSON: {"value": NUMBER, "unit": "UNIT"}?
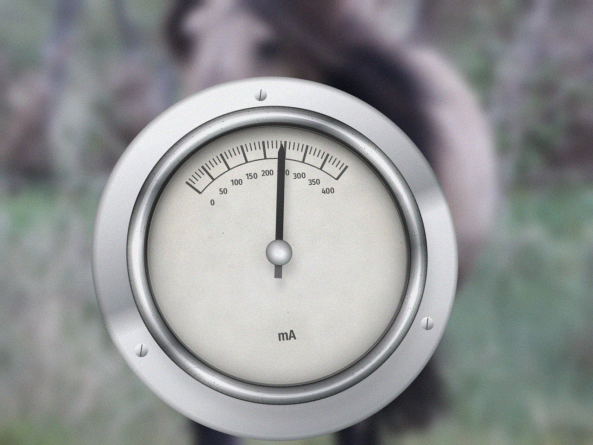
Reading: {"value": 240, "unit": "mA"}
